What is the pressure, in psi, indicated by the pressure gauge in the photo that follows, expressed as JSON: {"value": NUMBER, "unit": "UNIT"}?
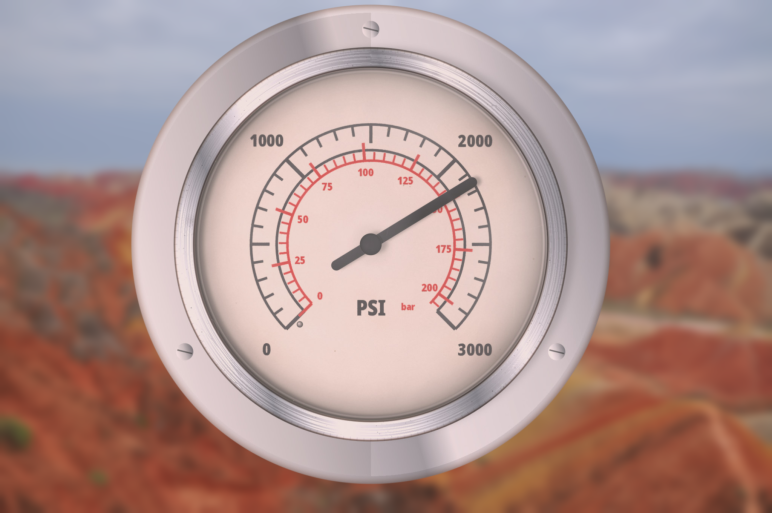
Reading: {"value": 2150, "unit": "psi"}
